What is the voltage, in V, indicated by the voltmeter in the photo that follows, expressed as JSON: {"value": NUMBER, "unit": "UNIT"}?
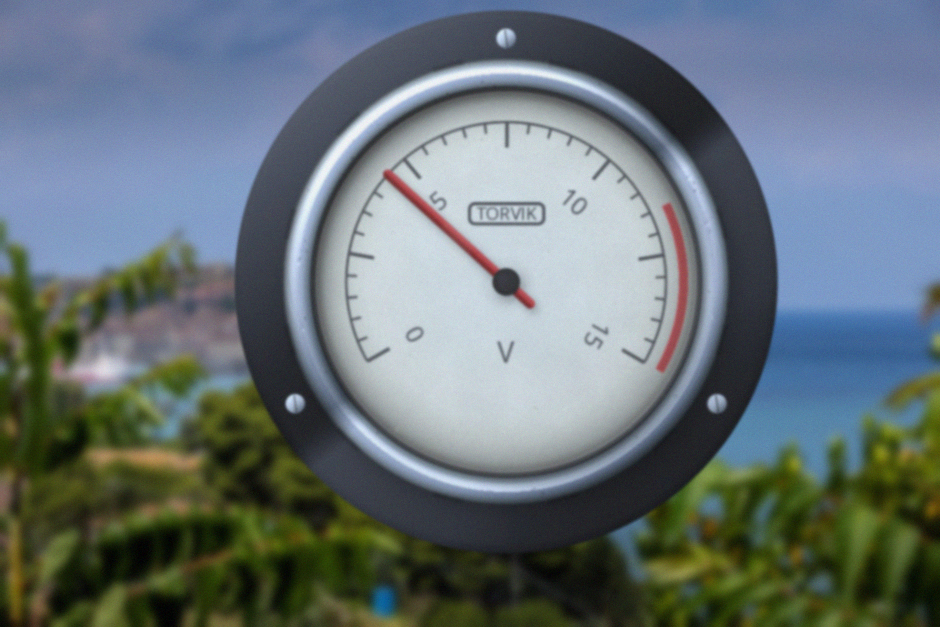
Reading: {"value": 4.5, "unit": "V"}
